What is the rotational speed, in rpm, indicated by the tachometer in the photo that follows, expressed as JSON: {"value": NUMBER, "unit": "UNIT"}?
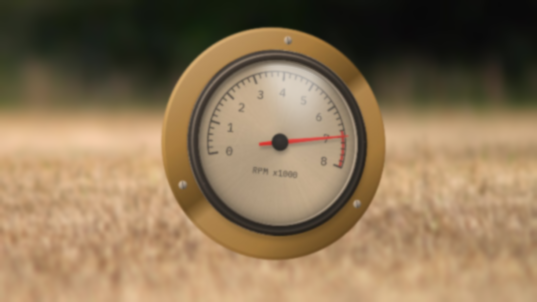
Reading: {"value": 7000, "unit": "rpm"}
